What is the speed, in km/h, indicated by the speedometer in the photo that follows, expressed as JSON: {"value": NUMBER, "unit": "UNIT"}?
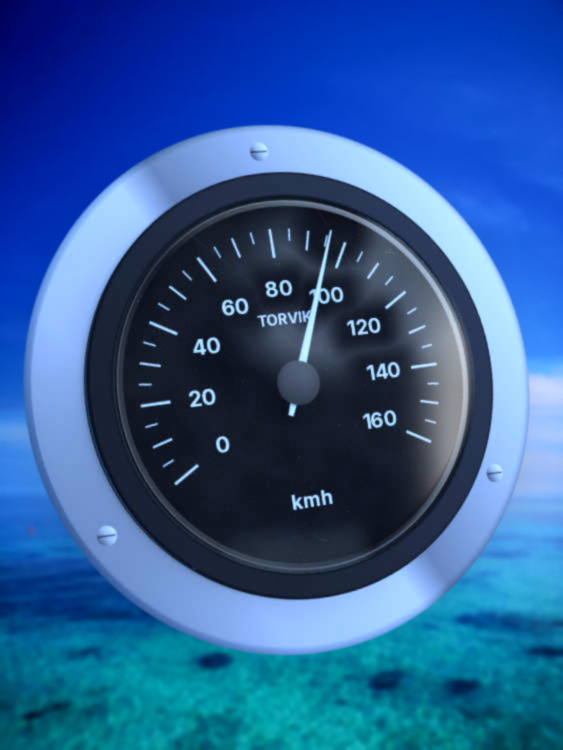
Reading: {"value": 95, "unit": "km/h"}
